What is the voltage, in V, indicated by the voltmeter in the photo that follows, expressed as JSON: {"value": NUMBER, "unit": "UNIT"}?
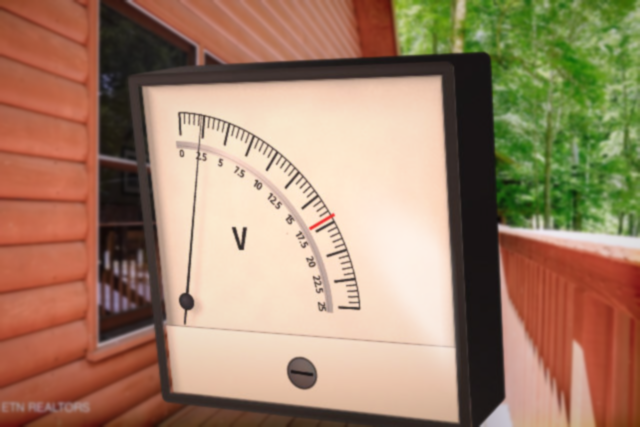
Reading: {"value": 2.5, "unit": "V"}
